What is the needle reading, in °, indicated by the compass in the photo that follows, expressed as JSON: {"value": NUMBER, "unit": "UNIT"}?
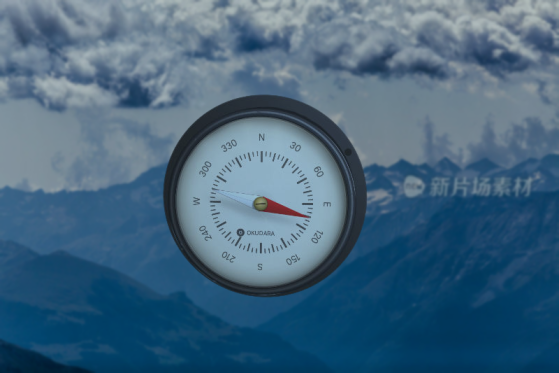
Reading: {"value": 105, "unit": "°"}
